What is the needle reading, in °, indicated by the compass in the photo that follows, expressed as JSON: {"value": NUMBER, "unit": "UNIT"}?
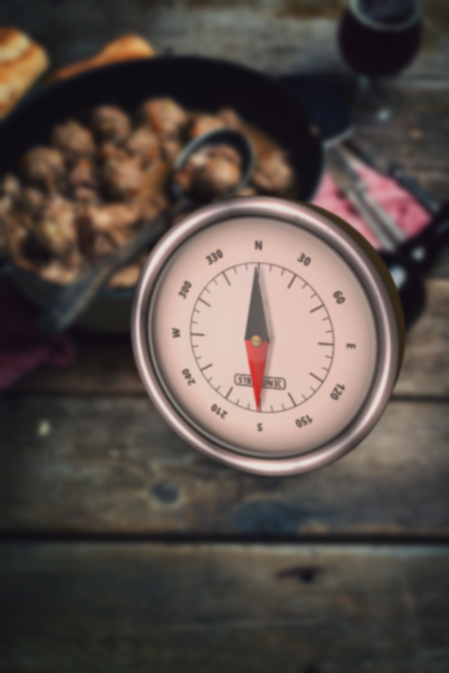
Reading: {"value": 180, "unit": "°"}
